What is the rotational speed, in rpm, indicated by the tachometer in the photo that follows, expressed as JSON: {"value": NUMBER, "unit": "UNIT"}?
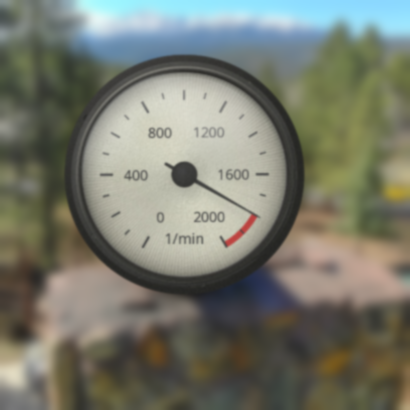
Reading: {"value": 1800, "unit": "rpm"}
